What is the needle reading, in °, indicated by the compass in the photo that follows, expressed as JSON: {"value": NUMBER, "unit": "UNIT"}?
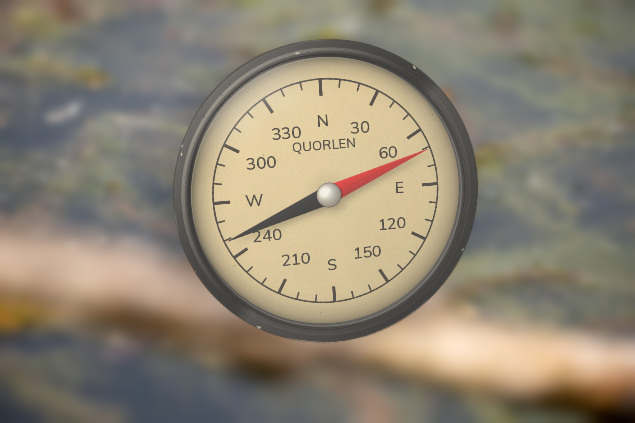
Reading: {"value": 70, "unit": "°"}
